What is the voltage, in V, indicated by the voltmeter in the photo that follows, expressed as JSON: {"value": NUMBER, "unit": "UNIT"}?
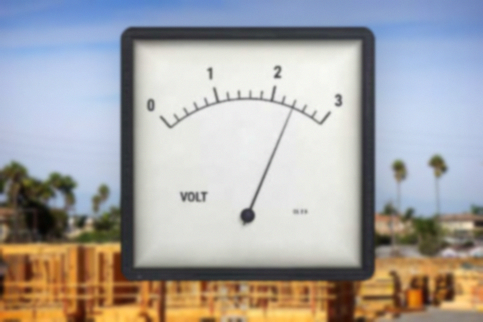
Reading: {"value": 2.4, "unit": "V"}
